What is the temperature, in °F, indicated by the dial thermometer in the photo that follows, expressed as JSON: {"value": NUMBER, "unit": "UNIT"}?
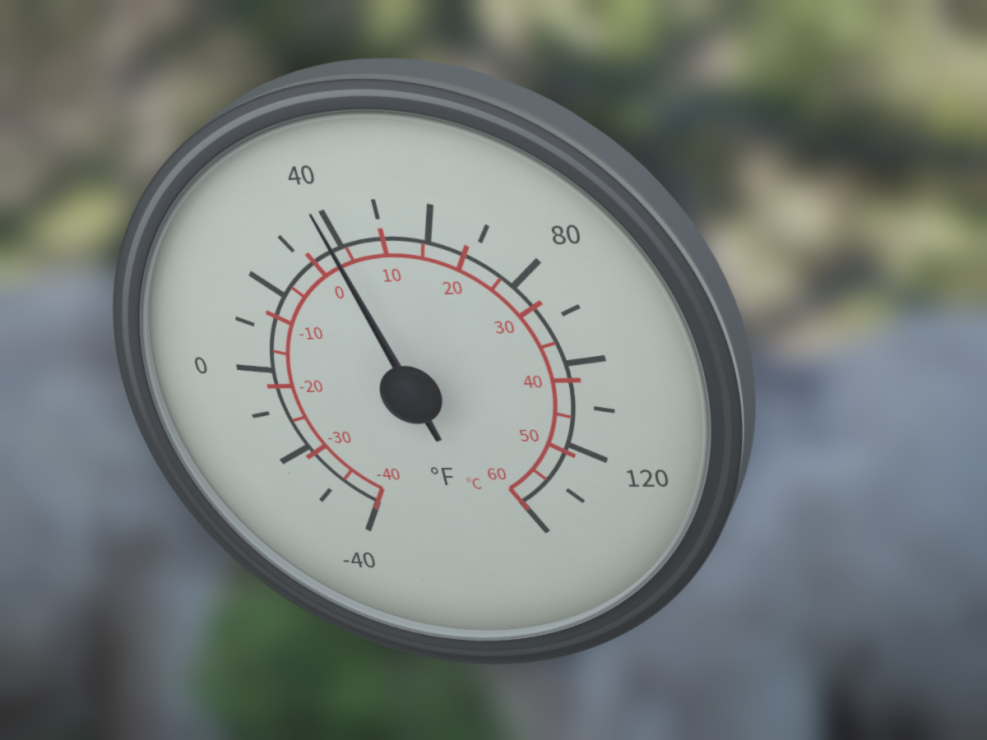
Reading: {"value": 40, "unit": "°F"}
